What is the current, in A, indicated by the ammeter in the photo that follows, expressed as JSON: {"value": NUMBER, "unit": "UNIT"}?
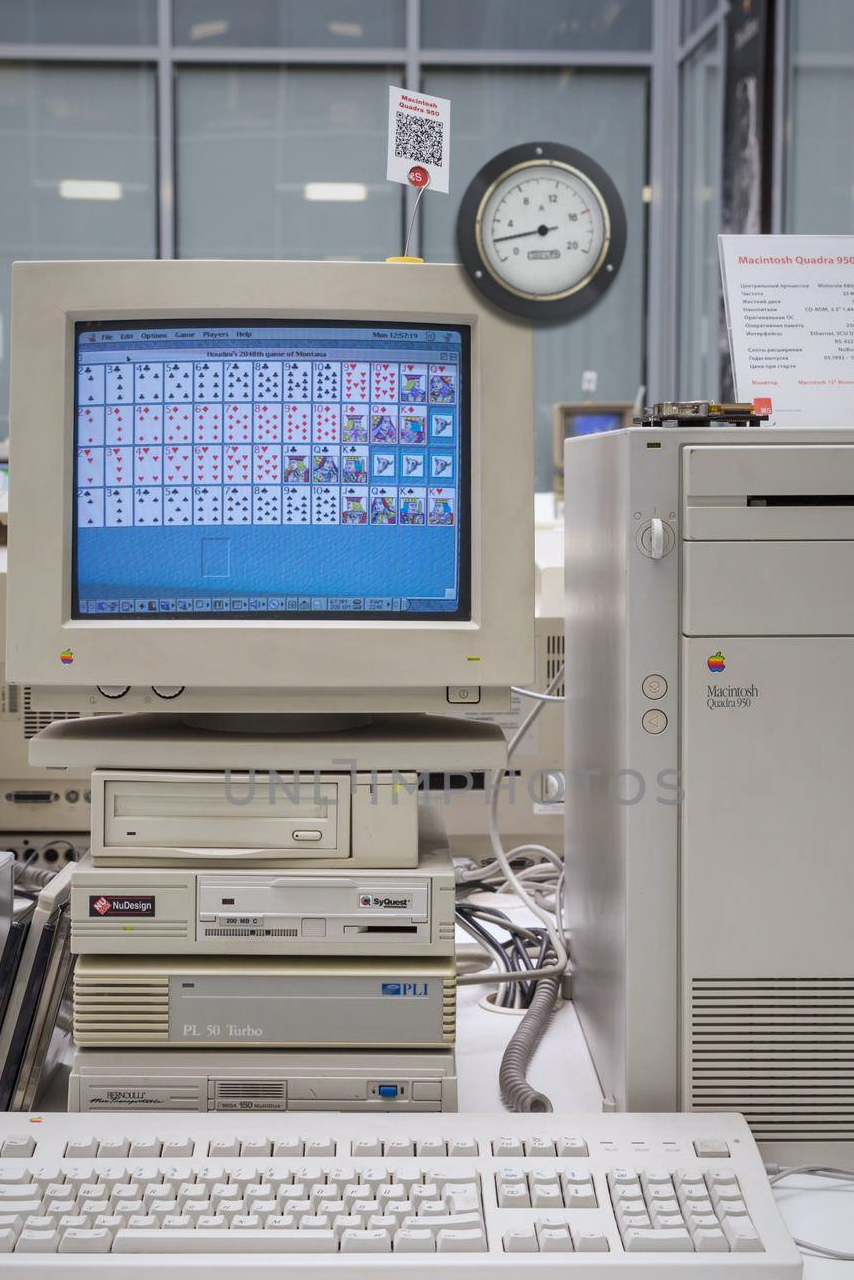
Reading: {"value": 2, "unit": "A"}
